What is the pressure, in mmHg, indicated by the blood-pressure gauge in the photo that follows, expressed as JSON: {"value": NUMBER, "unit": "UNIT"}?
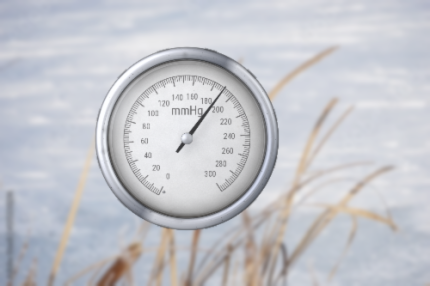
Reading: {"value": 190, "unit": "mmHg"}
